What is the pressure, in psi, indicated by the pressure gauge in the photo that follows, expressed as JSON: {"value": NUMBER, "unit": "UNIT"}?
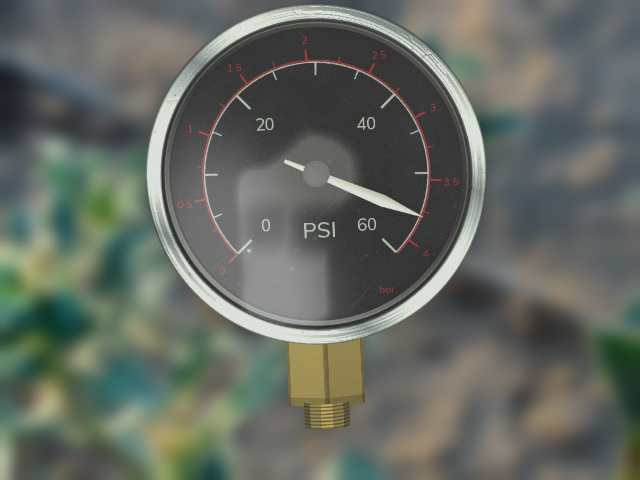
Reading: {"value": 55, "unit": "psi"}
